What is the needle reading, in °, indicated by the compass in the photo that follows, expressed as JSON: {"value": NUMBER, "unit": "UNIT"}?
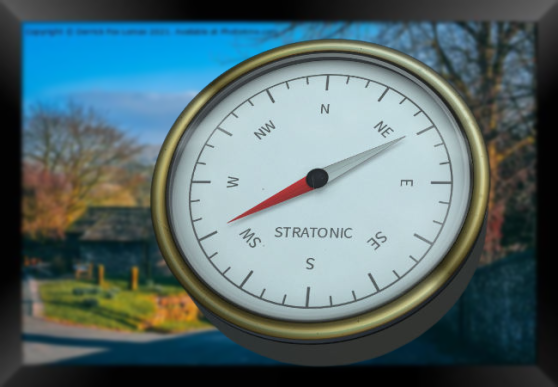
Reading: {"value": 240, "unit": "°"}
